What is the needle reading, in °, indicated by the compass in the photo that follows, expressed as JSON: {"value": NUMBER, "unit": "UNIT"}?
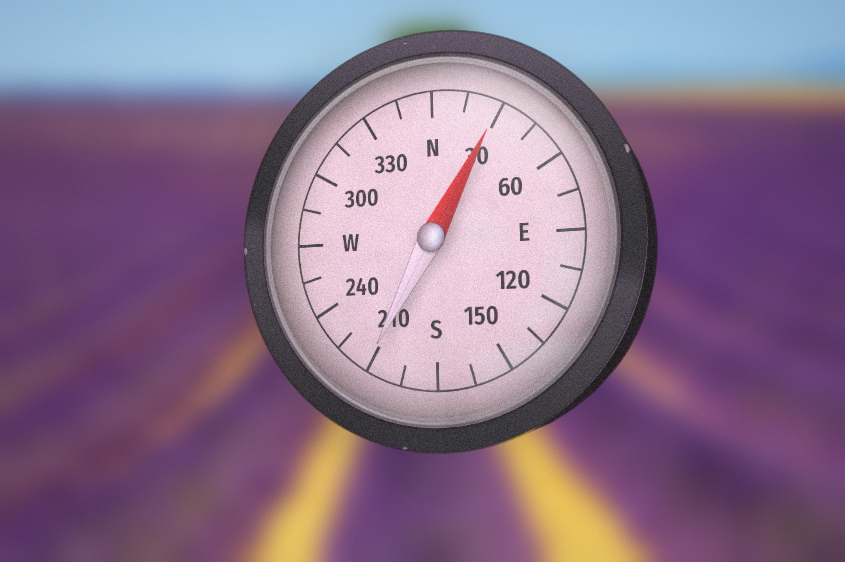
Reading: {"value": 30, "unit": "°"}
